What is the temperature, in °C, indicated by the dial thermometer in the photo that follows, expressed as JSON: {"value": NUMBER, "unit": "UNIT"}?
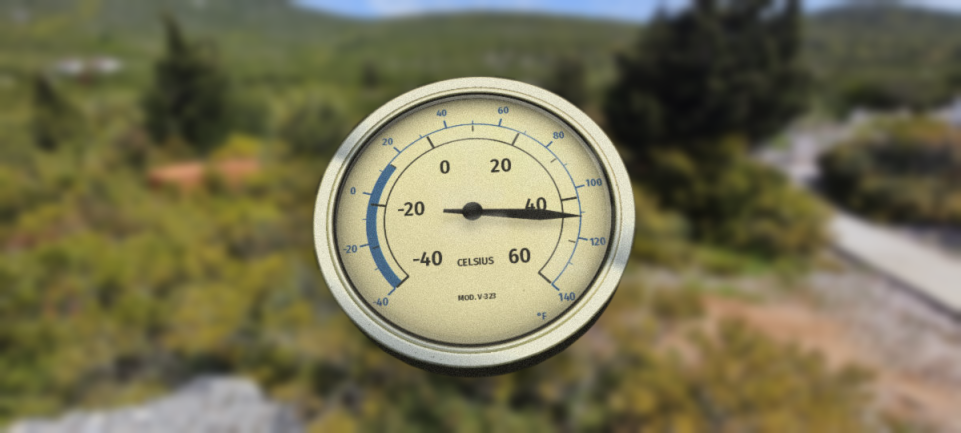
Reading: {"value": 45, "unit": "°C"}
